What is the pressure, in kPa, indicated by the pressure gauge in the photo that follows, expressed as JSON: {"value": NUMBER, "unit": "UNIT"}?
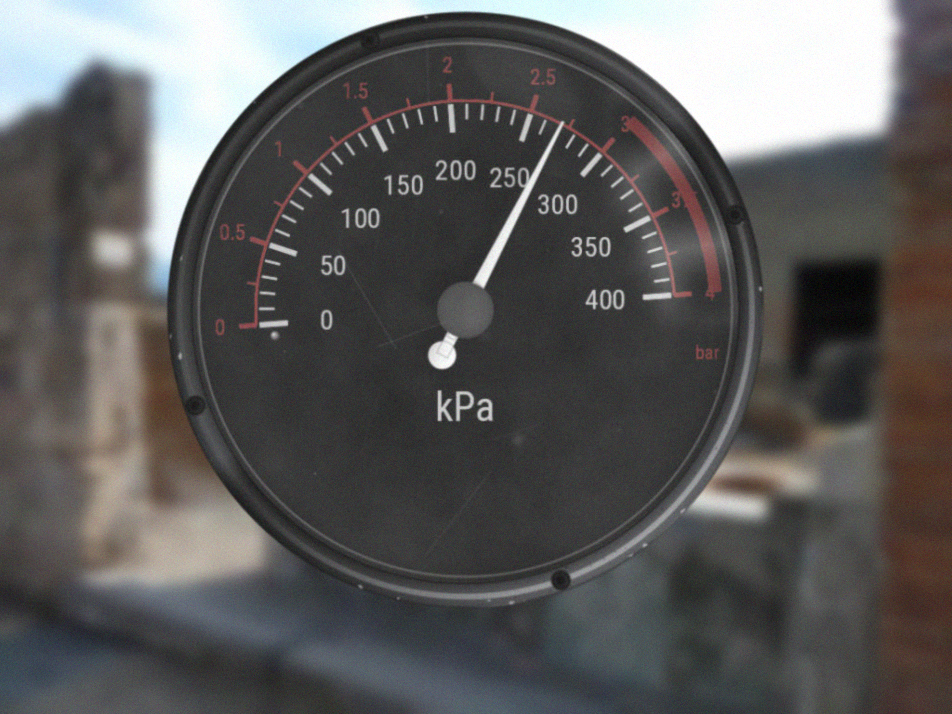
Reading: {"value": 270, "unit": "kPa"}
